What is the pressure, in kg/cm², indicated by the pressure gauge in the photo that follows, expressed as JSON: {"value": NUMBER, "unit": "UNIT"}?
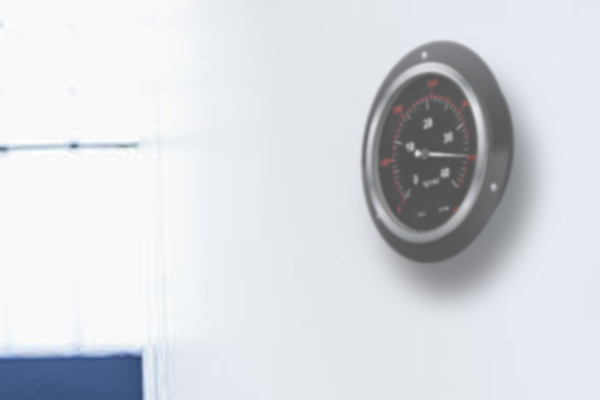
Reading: {"value": 35, "unit": "kg/cm²"}
